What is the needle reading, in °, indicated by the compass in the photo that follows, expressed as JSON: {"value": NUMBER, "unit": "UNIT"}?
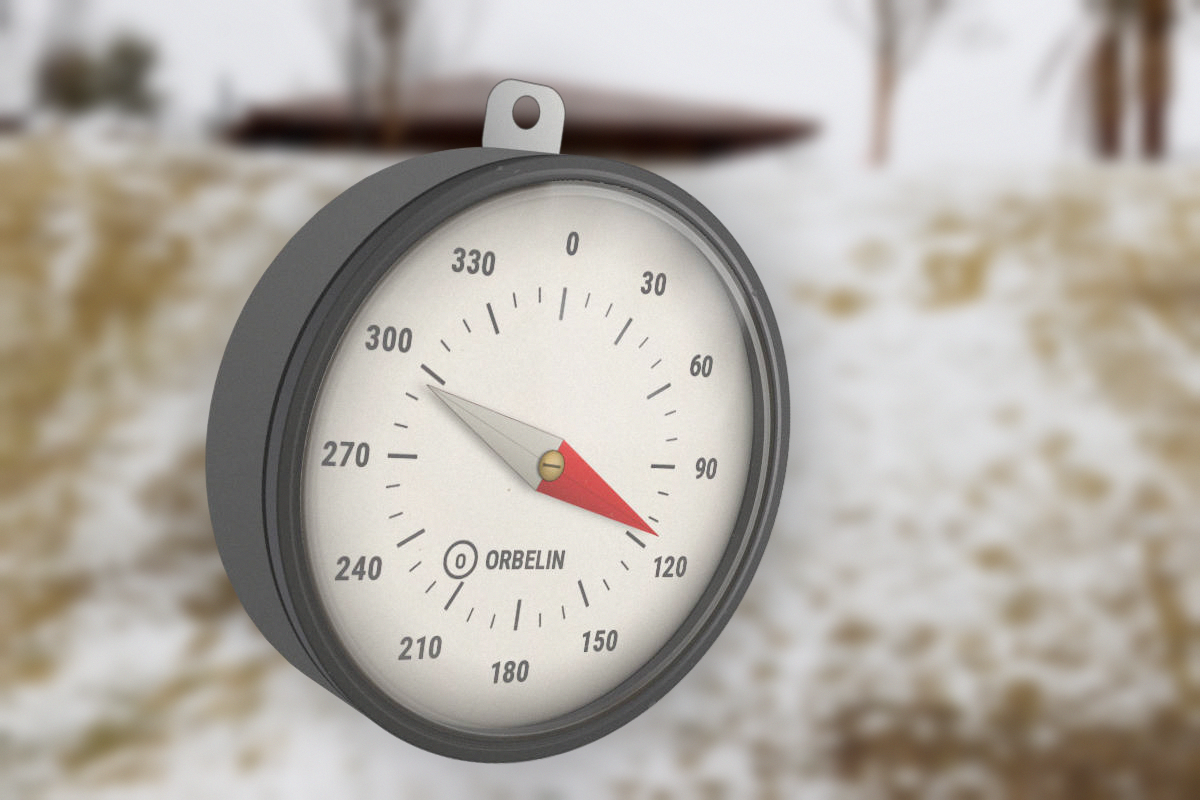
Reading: {"value": 115, "unit": "°"}
